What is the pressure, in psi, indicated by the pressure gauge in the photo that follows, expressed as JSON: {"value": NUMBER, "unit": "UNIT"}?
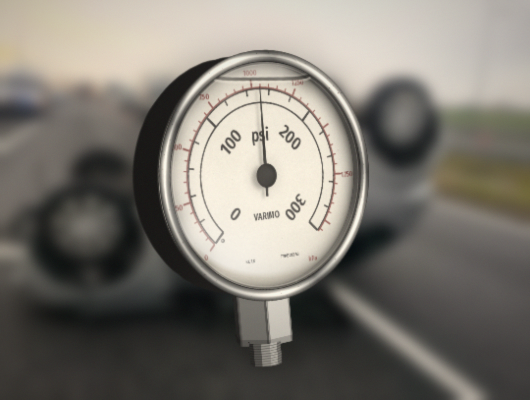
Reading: {"value": 150, "unit": "psi"}
